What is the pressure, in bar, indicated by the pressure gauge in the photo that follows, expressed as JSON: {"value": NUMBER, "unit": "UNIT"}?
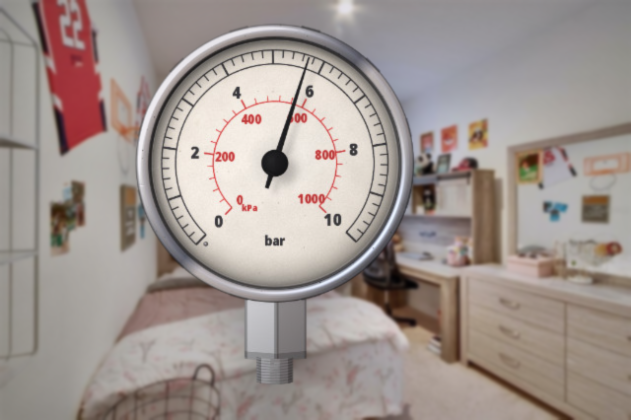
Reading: {"value": 5.7, "unit": "bar"}
